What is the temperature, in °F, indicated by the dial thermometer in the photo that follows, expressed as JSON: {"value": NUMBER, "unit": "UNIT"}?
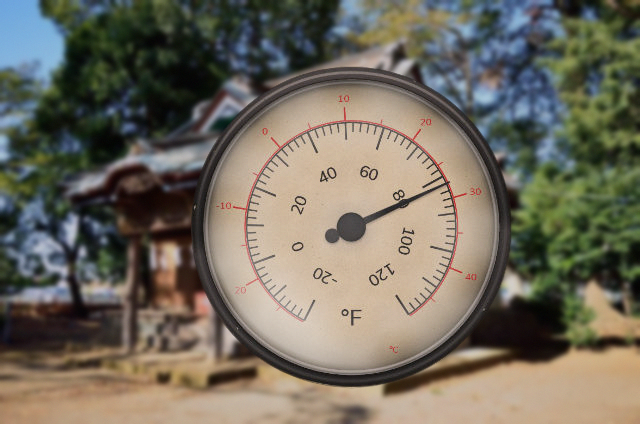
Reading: {"value": 82, "unit": "°F"}
